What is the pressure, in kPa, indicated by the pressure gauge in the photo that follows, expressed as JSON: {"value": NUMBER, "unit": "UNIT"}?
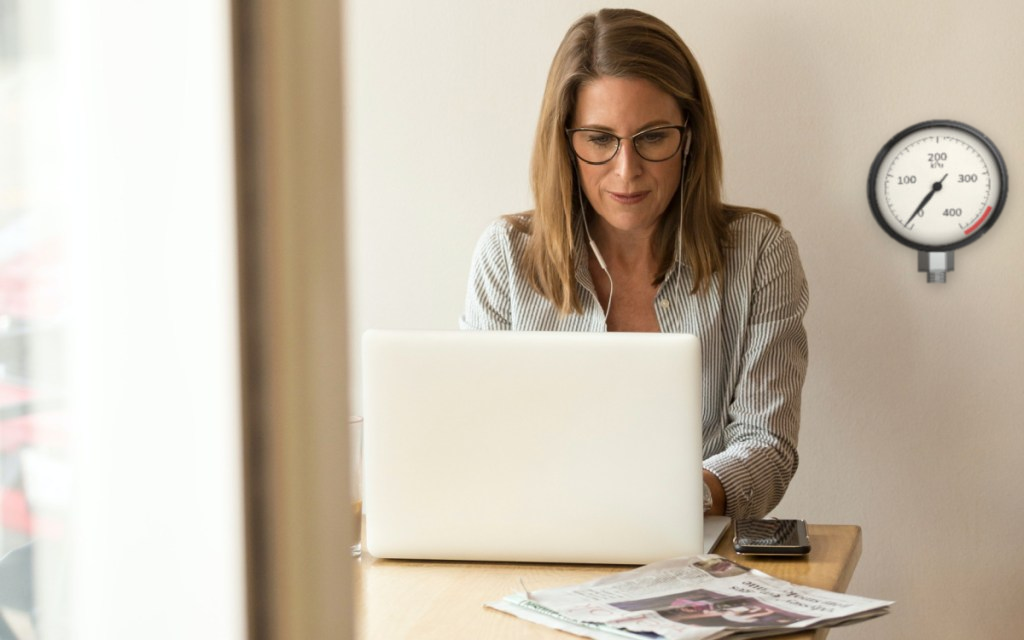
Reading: {"value": 10, "unit": "kPa"}
